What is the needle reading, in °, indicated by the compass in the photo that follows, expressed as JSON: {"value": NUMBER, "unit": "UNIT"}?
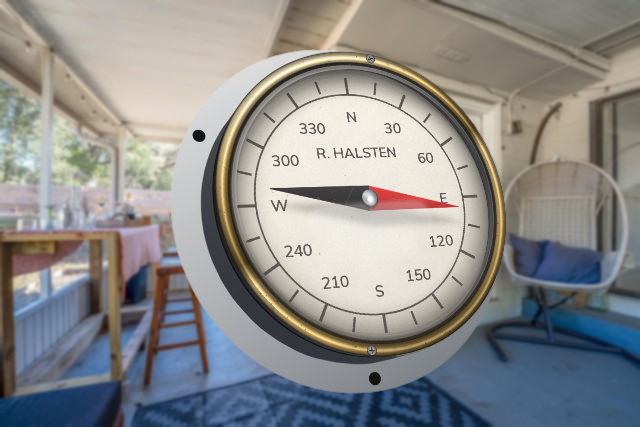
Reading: {"value": 97.5, "unit": "°"}
